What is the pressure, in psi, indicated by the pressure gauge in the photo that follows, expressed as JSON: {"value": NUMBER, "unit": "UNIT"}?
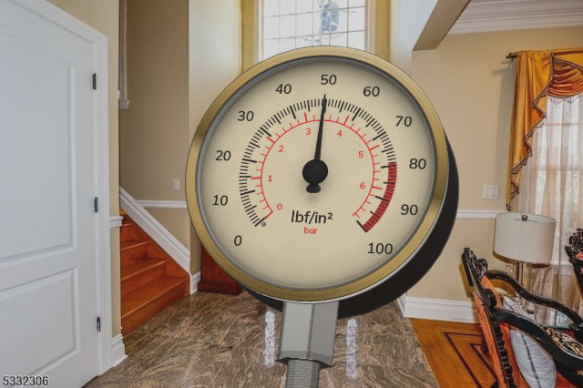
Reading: {"value": 50, "unit": "psi"}
